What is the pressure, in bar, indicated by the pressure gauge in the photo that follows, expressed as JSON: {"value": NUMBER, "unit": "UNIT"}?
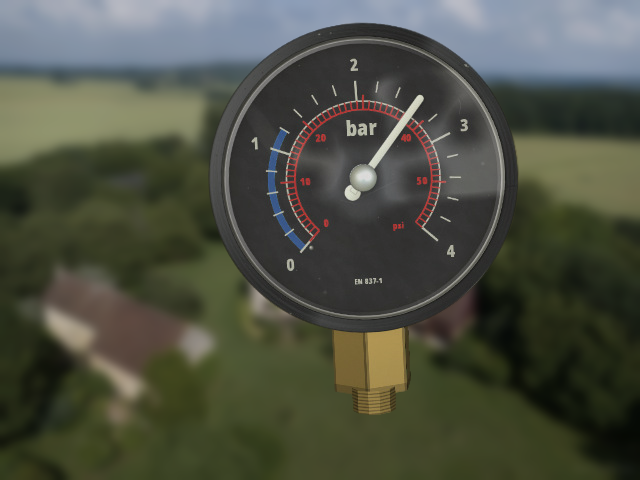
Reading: {"value": 2.6, "unit": "bar"}
